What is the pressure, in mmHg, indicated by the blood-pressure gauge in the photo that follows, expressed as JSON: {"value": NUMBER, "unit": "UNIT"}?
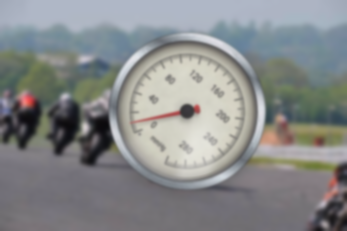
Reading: {"value": 10, "unit": "mmHg"}
